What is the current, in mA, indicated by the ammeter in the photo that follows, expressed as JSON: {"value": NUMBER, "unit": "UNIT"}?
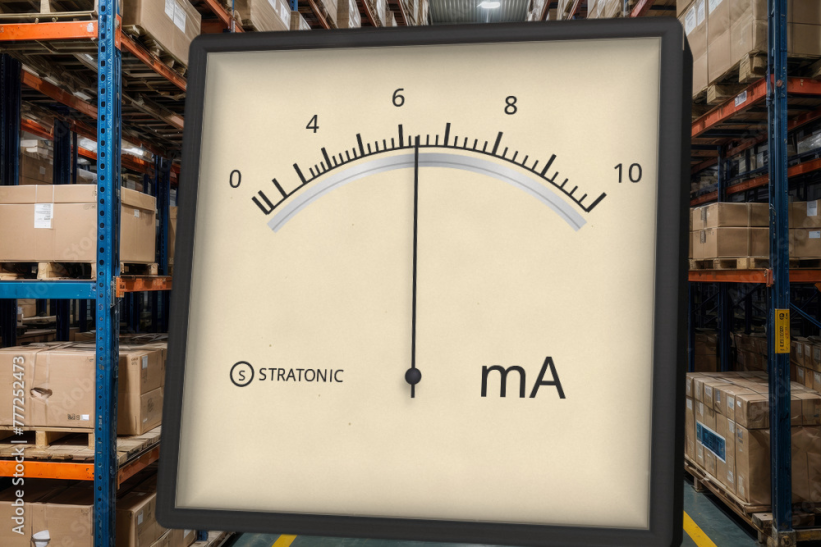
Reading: {"value": 6.4, "unit": "mA"}
